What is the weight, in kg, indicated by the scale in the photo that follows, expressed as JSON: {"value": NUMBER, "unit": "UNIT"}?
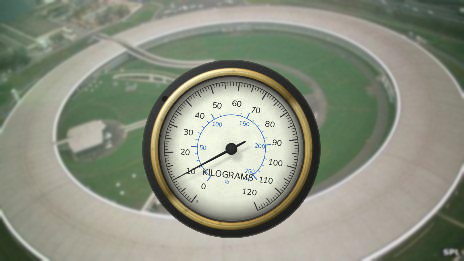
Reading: {"value": 10, "unit": "kg"}
